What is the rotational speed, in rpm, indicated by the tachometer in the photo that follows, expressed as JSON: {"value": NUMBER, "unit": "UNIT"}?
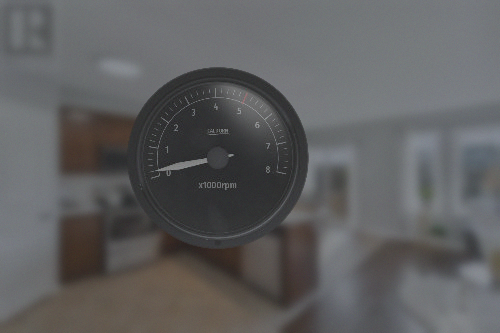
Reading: {"value": 200, "unit": "rpm"}
